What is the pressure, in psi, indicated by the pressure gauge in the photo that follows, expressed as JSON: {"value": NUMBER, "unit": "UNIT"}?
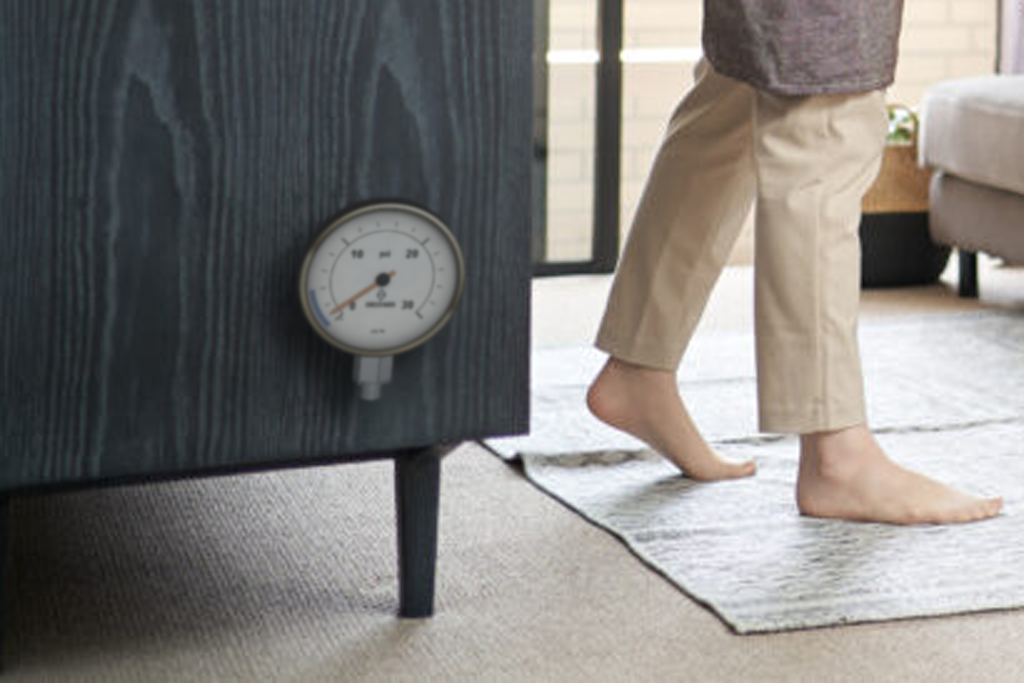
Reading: {"value": 1, "unit": "psi"}
